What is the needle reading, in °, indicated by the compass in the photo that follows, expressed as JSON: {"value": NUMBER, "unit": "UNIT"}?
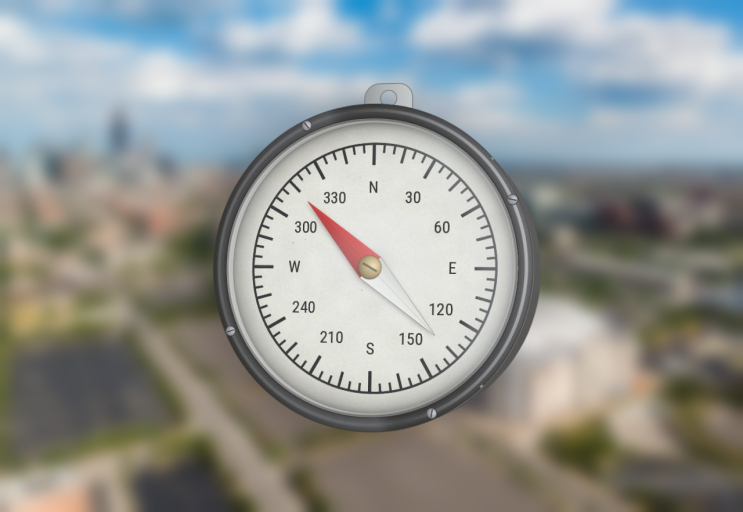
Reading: {"value": 315, "unit": "°"}
